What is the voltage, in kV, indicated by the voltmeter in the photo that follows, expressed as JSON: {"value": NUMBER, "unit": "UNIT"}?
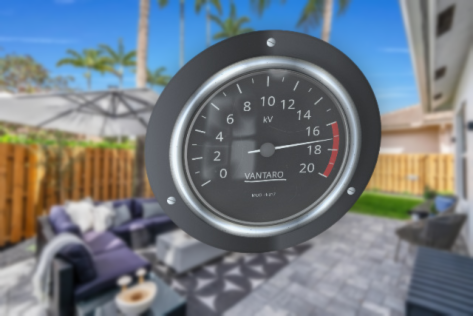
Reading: {"value": 17, "unit": "kV"}
